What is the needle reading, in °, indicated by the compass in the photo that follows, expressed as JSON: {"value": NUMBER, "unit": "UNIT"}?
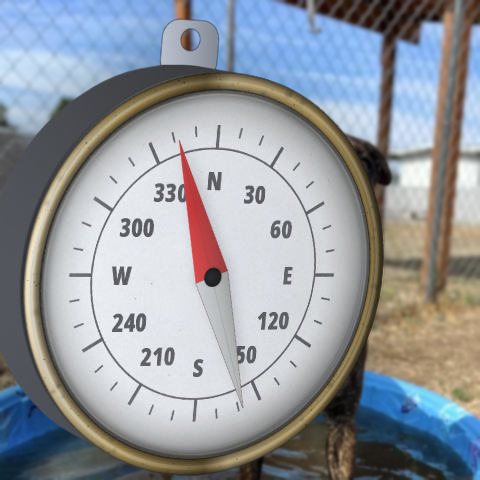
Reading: {"value": 340, "unit": "°"}
